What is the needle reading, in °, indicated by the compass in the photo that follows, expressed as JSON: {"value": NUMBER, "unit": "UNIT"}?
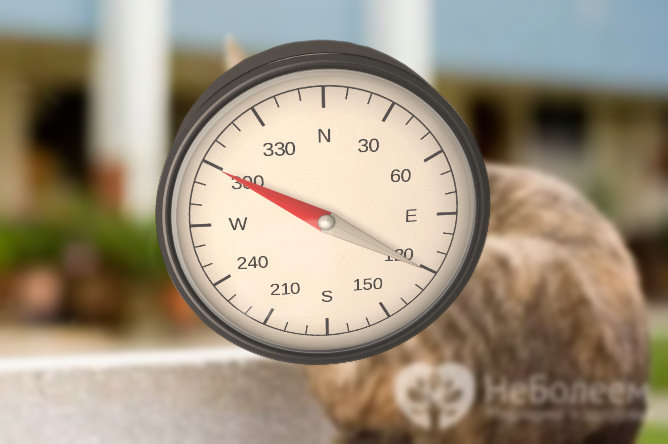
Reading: {"value": 300, "unit": "°"}
